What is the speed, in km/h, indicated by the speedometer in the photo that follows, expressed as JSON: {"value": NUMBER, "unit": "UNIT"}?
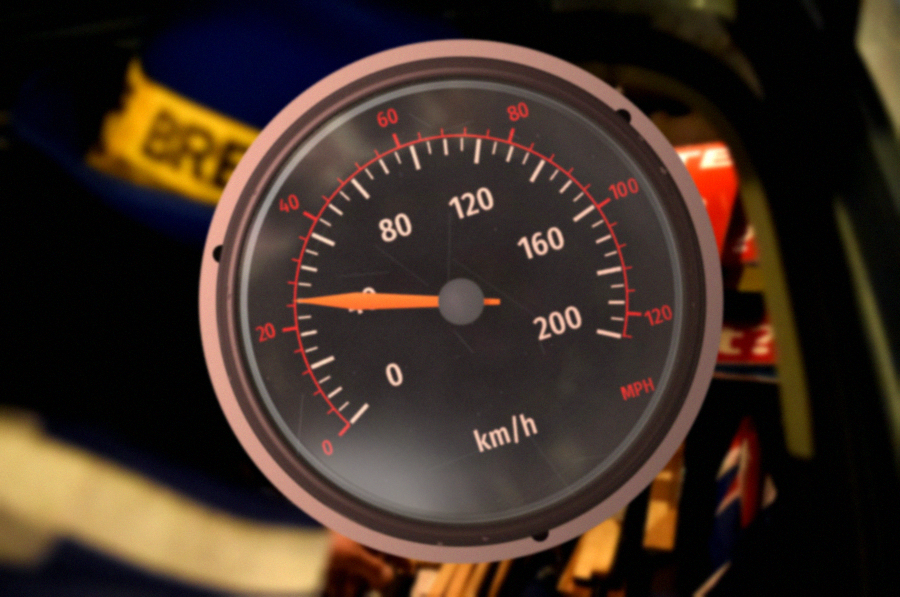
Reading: {"value": 40, "unit": "km/h"}
